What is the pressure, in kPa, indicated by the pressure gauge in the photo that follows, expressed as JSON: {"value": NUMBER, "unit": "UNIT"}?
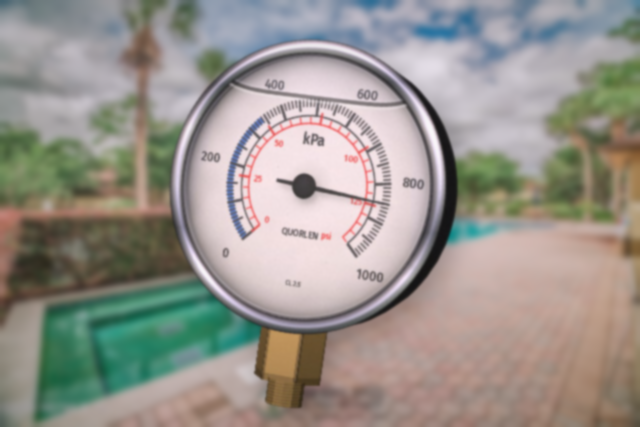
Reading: {"value": 850, "unit": "kPa"}
